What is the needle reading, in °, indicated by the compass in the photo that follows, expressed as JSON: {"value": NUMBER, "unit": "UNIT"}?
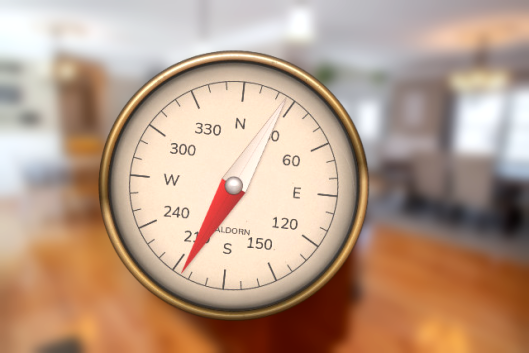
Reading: {"value": 205, "unit": "°"}
